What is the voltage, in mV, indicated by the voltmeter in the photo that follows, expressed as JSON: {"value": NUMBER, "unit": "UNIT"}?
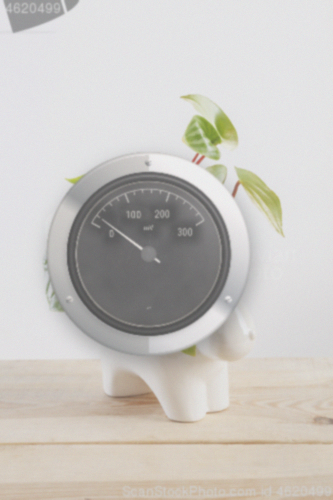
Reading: {"value": 20, "unit": "mV"}
